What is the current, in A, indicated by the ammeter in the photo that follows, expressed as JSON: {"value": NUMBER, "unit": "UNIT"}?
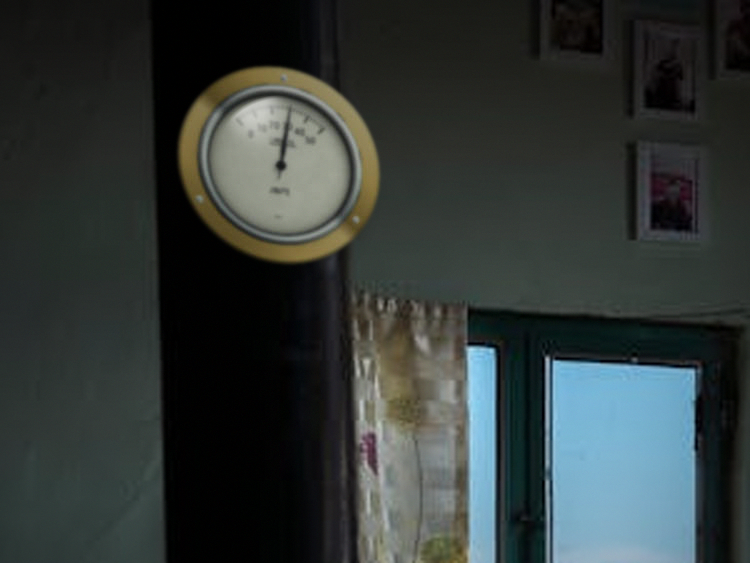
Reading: {"value": 30, "unit": "A"}
